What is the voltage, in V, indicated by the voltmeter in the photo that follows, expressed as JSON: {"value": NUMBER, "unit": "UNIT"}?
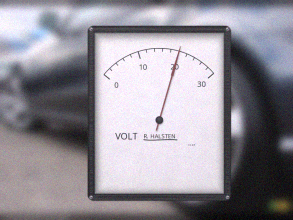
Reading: {"value": 20, "unit": "V"}
